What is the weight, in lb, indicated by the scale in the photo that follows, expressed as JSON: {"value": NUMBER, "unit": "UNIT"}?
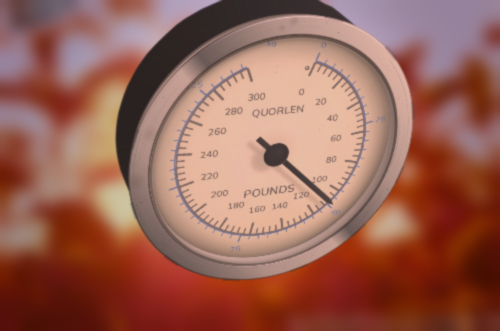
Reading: {"value": 108, "unit": "lb"}
